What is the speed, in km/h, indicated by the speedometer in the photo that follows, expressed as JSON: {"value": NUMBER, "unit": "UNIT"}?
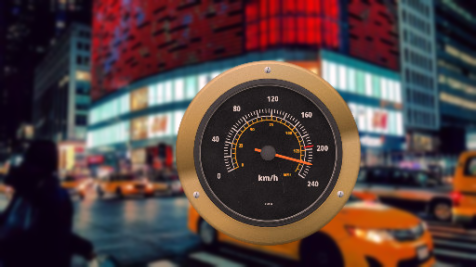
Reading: {"value": 220, "unit": "km/h"}
